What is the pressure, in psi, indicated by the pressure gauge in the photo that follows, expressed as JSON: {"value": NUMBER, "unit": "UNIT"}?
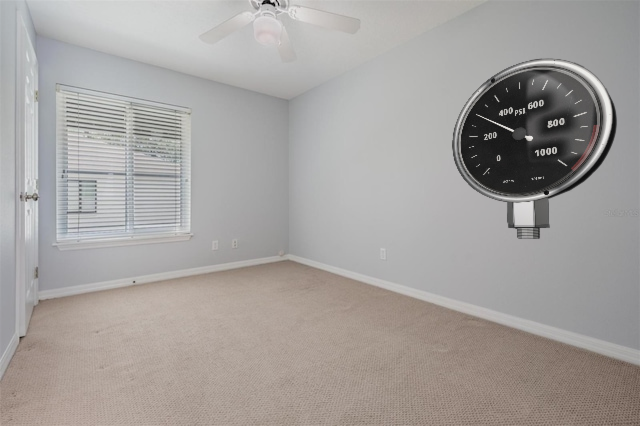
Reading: {"value": 300, "unit": "psi"}
